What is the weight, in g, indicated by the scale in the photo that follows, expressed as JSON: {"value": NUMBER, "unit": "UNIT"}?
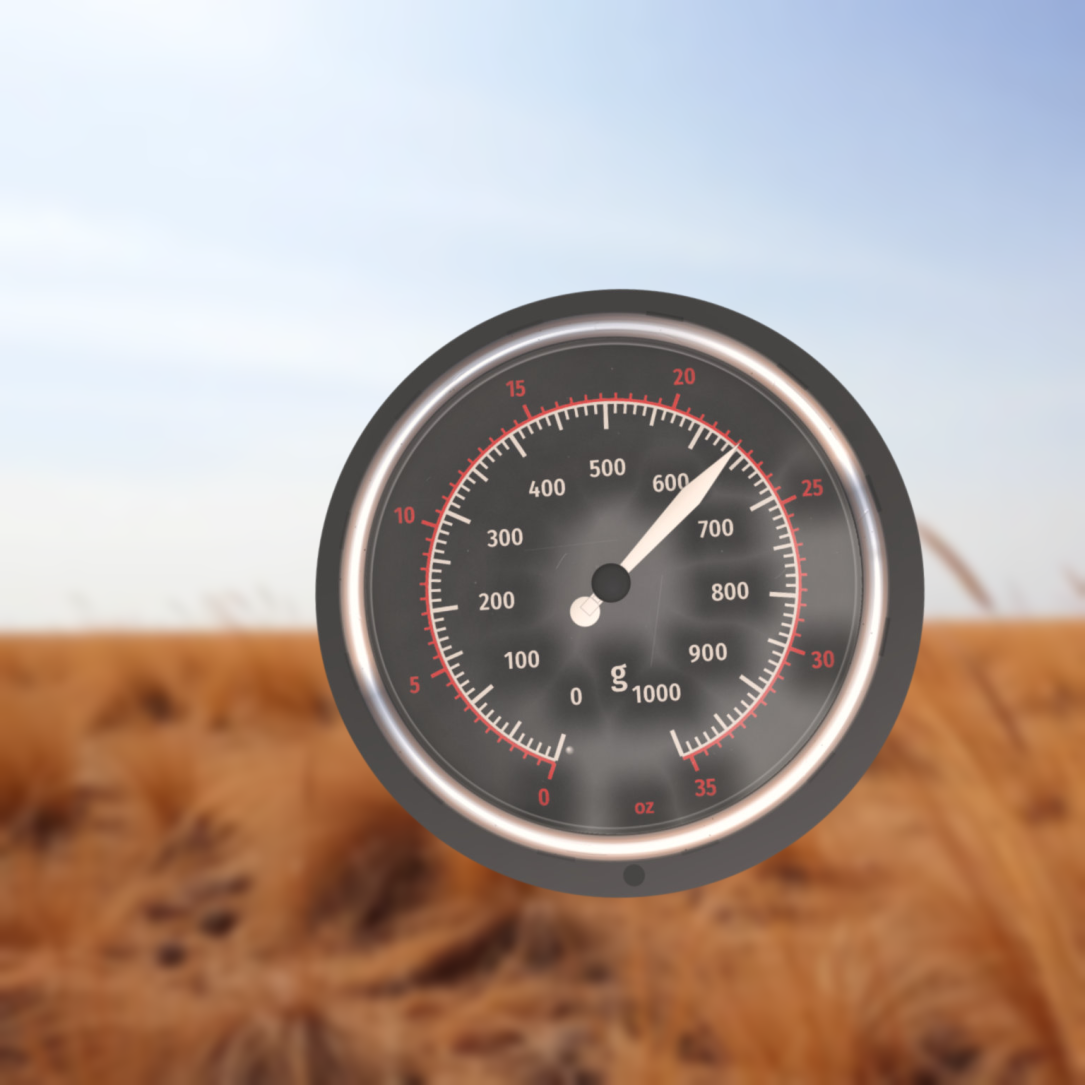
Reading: {"value": 640, "unit": "g"}
